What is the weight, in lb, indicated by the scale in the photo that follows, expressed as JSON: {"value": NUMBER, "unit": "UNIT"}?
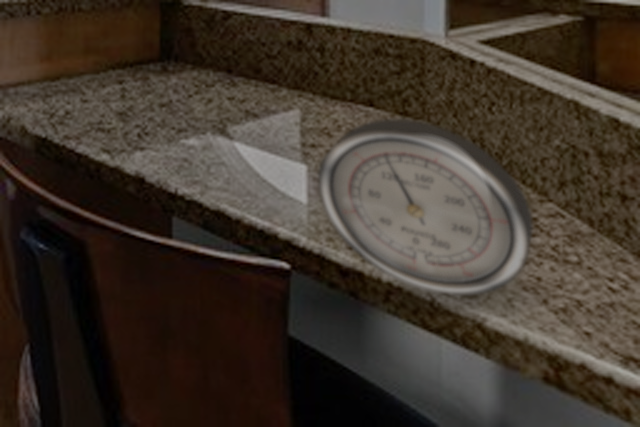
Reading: {"value": 130, "unit": "lb"}
